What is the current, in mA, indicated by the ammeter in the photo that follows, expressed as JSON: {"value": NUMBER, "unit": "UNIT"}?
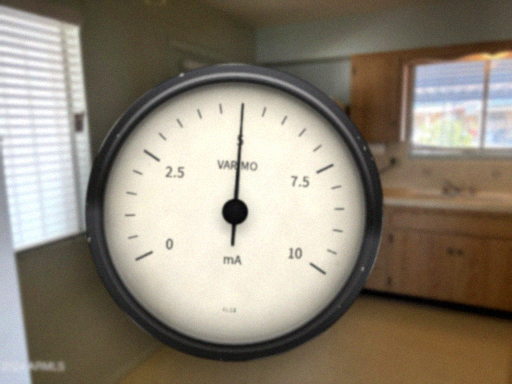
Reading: {"value": 5, "unit": "mA"}
